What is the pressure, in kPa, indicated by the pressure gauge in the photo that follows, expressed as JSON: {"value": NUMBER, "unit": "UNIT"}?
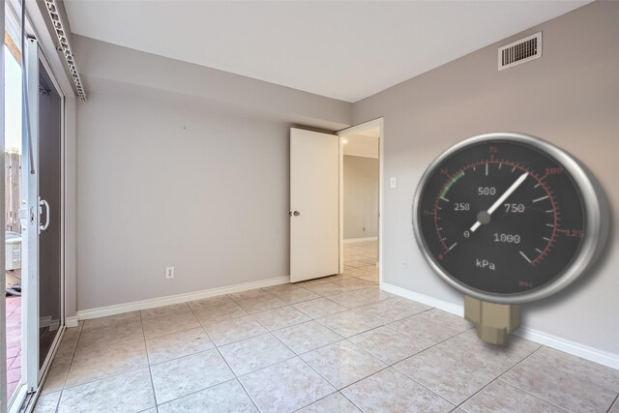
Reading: {"value": 650, "unit": "kPa"}
